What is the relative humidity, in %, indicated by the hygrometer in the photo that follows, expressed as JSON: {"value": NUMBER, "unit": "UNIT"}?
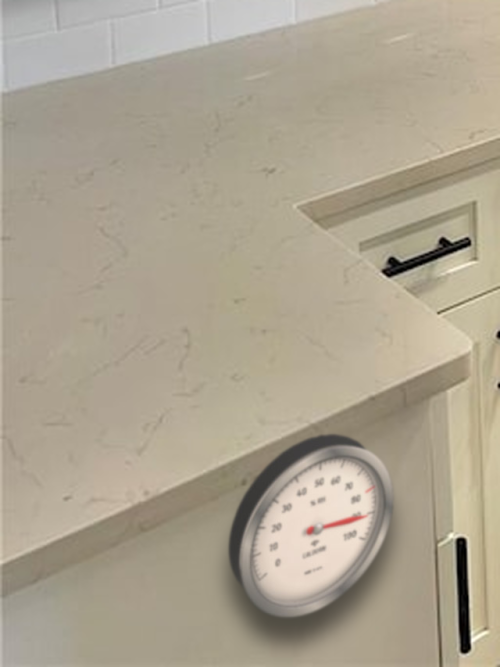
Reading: {"value": 90, "unit": "%"}
